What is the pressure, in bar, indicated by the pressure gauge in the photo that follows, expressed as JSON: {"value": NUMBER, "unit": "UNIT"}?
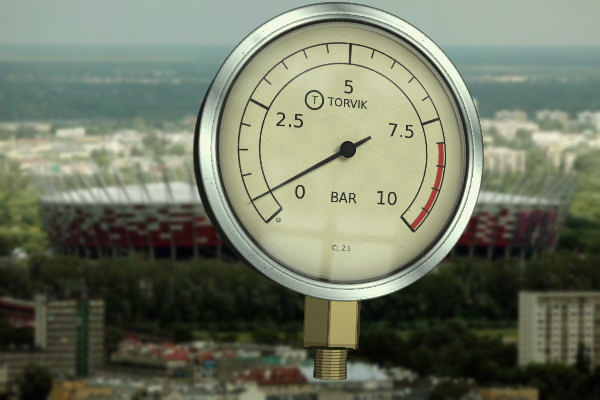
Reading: {"value": 0.5, "unit": "bar"}
